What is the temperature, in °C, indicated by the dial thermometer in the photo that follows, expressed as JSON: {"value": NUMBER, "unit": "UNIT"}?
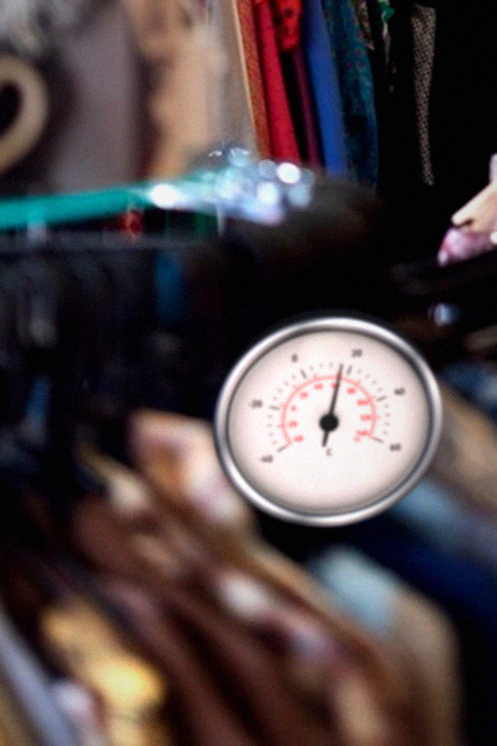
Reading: {"value": 16, "unit": "°C"}
